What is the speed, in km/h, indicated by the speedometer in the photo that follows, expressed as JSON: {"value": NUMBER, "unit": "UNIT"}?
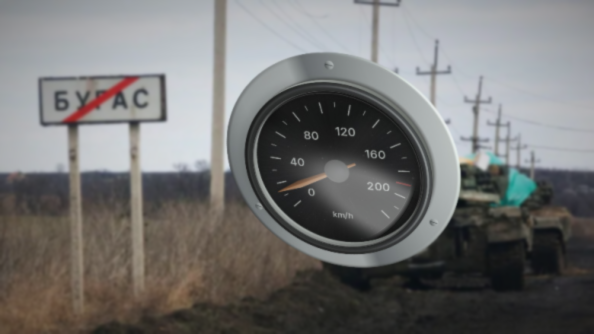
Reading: {"value": 15, "unit": "km/h"}
